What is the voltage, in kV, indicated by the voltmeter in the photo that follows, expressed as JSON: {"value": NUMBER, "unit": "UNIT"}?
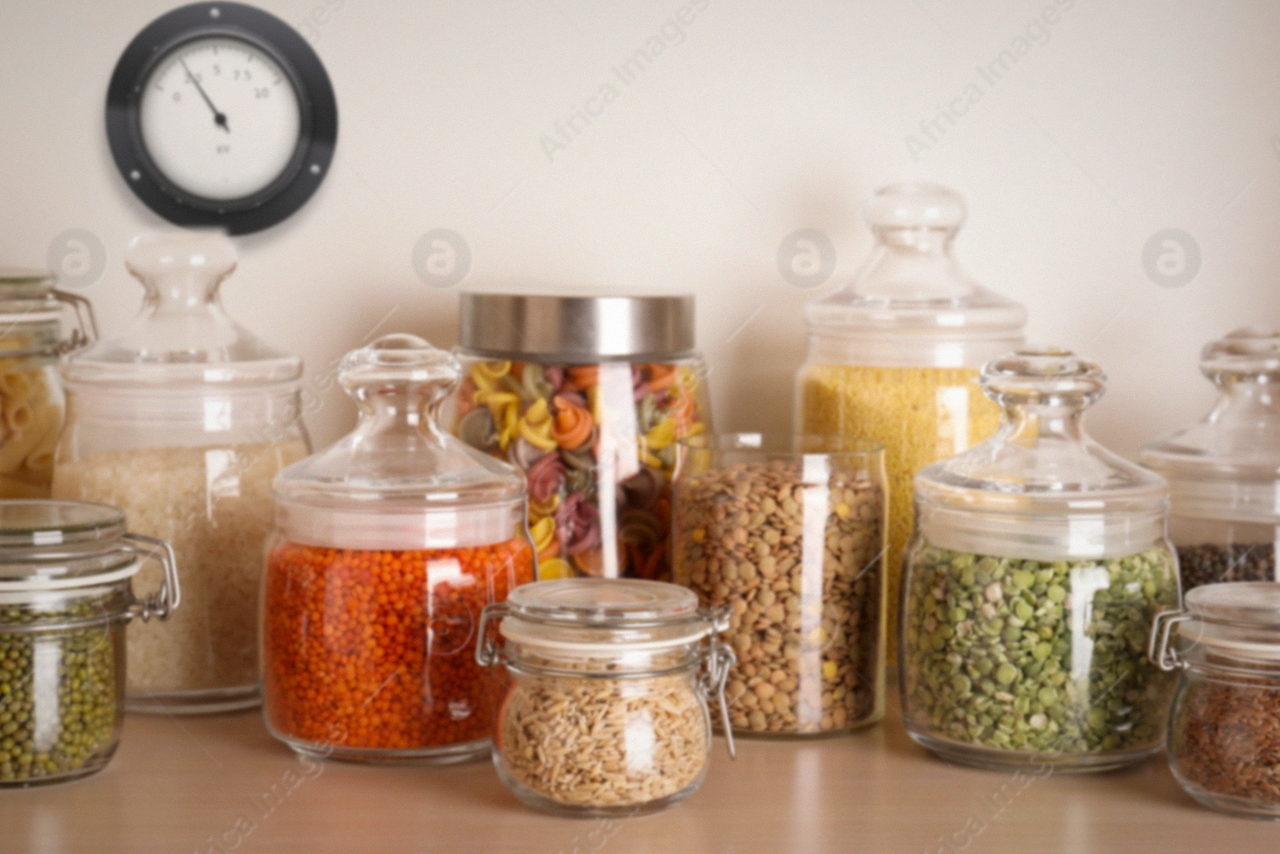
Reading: {"value": 2.5, "unit": "kV"}
